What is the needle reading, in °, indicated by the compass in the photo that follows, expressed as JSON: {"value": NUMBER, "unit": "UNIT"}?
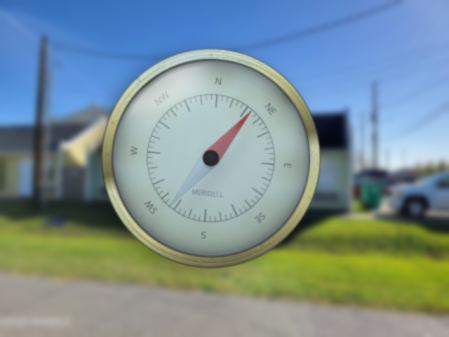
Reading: {"value": 35, "unit": "°"}
